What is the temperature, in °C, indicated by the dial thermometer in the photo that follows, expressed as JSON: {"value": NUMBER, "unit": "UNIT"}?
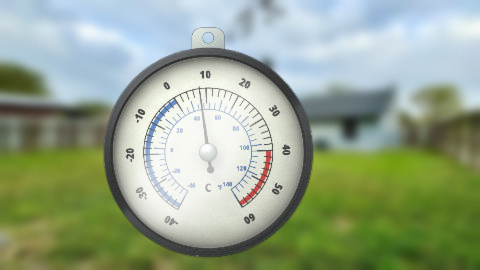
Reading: {"value": 8, "unit": "°C"}
